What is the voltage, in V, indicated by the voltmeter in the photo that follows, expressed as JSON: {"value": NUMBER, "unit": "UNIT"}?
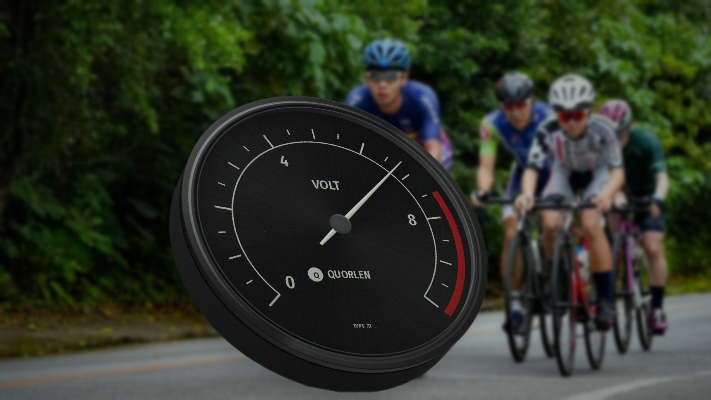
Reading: {"value": 6.75, "unit": "V"}
